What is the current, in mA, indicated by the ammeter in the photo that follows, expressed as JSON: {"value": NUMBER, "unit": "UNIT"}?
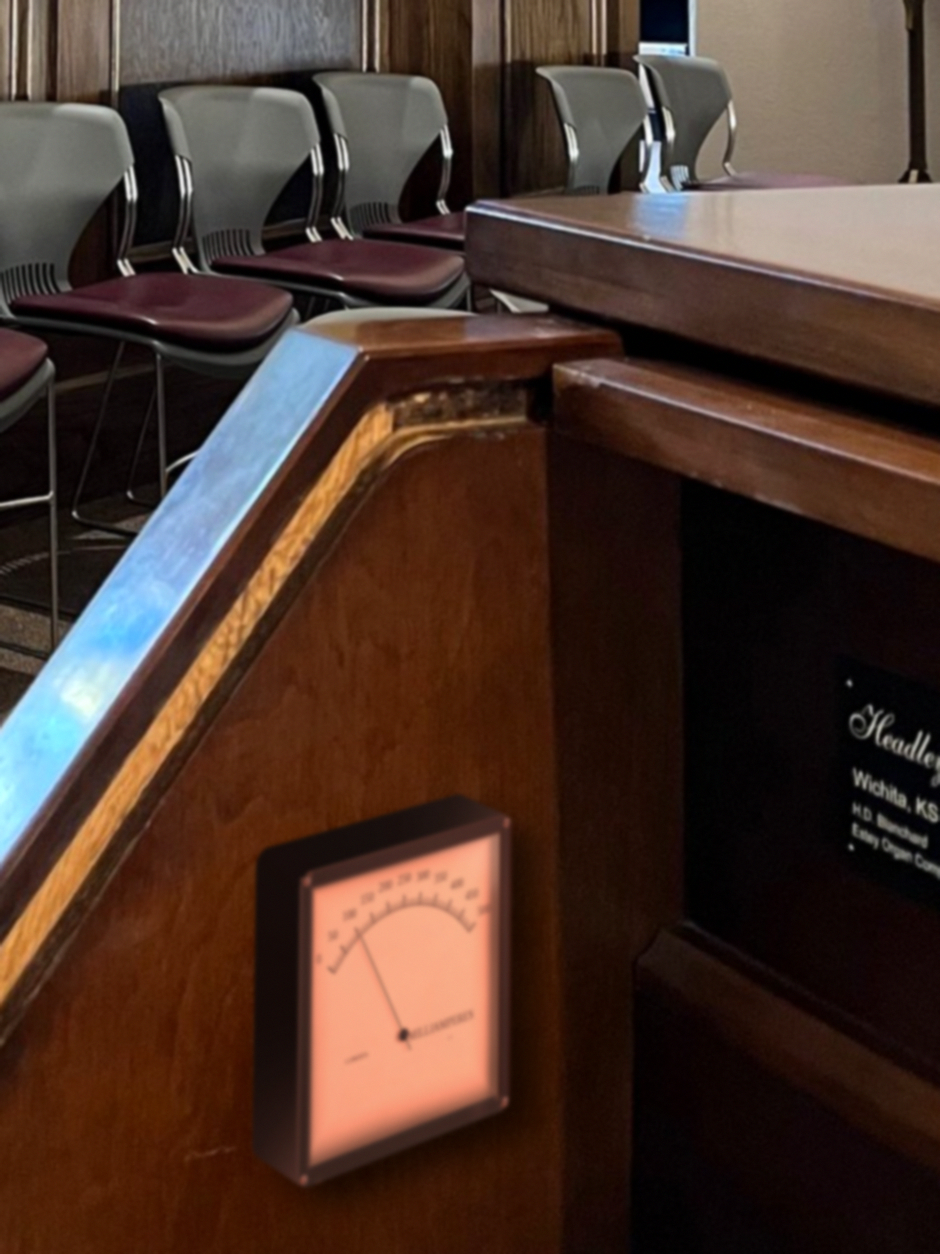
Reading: {"value": 100, "unit": "mA"}
